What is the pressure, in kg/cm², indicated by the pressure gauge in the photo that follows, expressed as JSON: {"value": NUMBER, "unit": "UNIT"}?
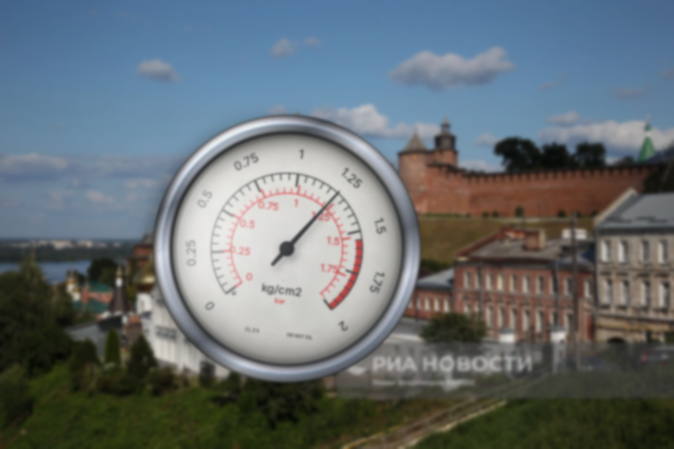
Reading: {"value": 1.25, "unit": "kg/cm²"}
